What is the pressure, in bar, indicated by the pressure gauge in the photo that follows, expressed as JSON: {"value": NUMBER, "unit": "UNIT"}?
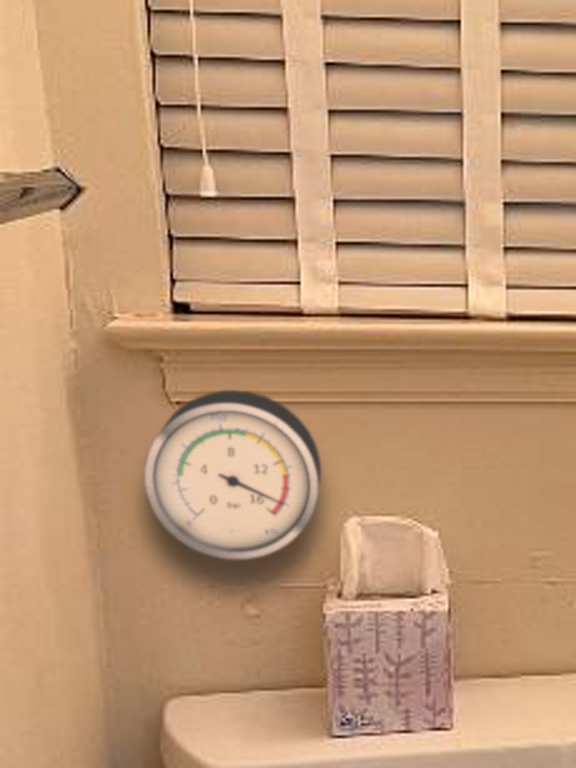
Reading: {"value": 15, "unit": "bar"}
